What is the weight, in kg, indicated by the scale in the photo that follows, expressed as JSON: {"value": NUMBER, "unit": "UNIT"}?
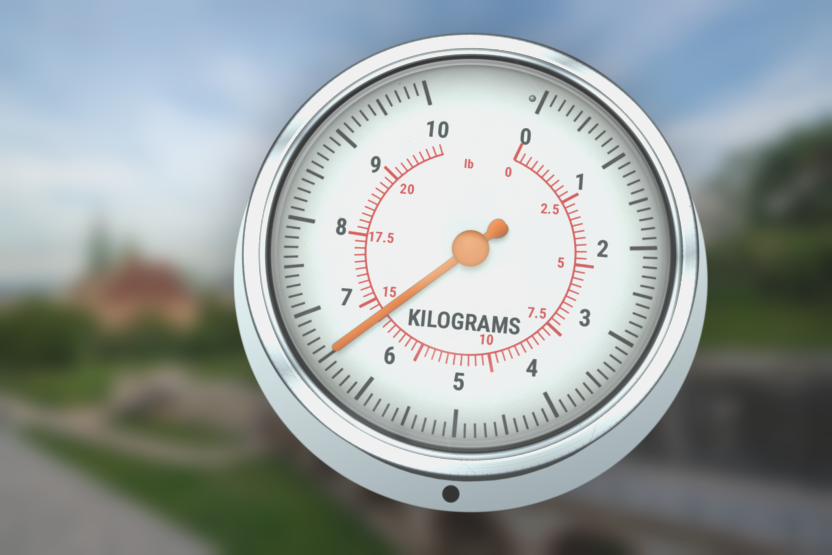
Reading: {"value": 6.5, "unit": "kg"}
